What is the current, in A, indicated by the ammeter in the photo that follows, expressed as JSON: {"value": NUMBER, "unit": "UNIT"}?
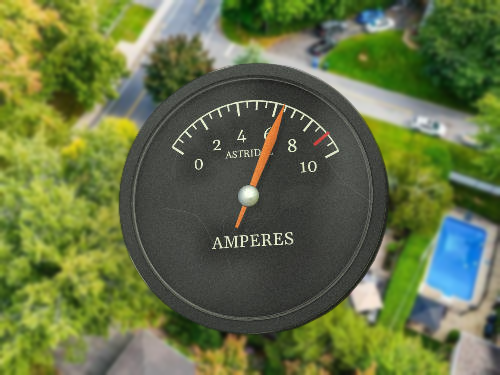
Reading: {"value": 6.5, "unit": "A"}
